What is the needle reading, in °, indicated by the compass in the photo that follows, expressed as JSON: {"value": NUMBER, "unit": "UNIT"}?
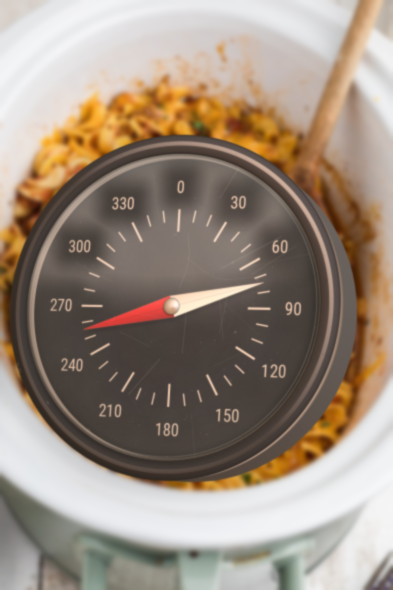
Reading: {"value": 255, "unit": "°"}
